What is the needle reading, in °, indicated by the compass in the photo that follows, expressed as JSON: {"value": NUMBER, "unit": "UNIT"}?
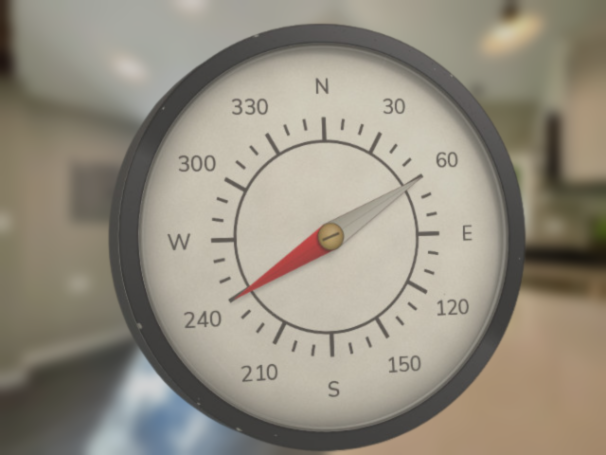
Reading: {"value": 240, "unit": "°"}
